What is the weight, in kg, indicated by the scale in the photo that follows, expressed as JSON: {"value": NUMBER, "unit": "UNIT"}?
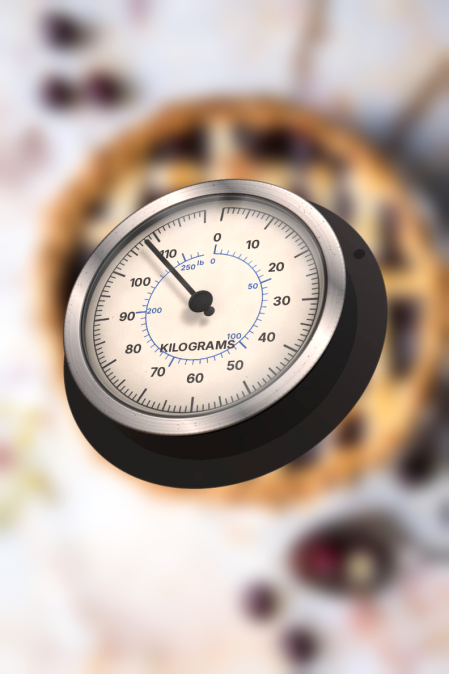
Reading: {"value": 108, "unit": "kg"}
